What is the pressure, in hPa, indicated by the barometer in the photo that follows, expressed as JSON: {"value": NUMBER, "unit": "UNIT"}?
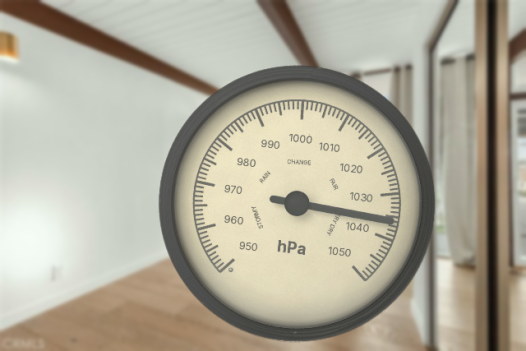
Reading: {"value": 1036, "unit": "hPa"}
